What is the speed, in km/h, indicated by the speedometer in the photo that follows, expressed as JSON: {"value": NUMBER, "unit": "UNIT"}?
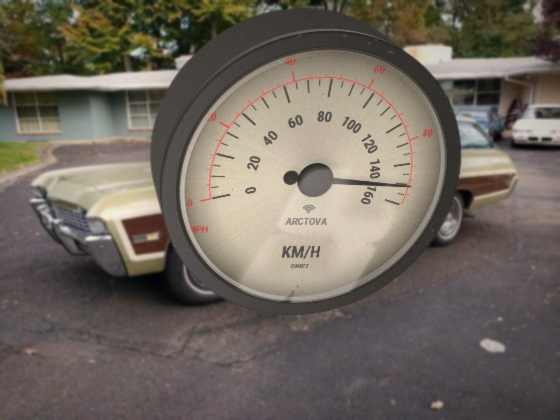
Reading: {"value": 150, "unit": "km/h"}
